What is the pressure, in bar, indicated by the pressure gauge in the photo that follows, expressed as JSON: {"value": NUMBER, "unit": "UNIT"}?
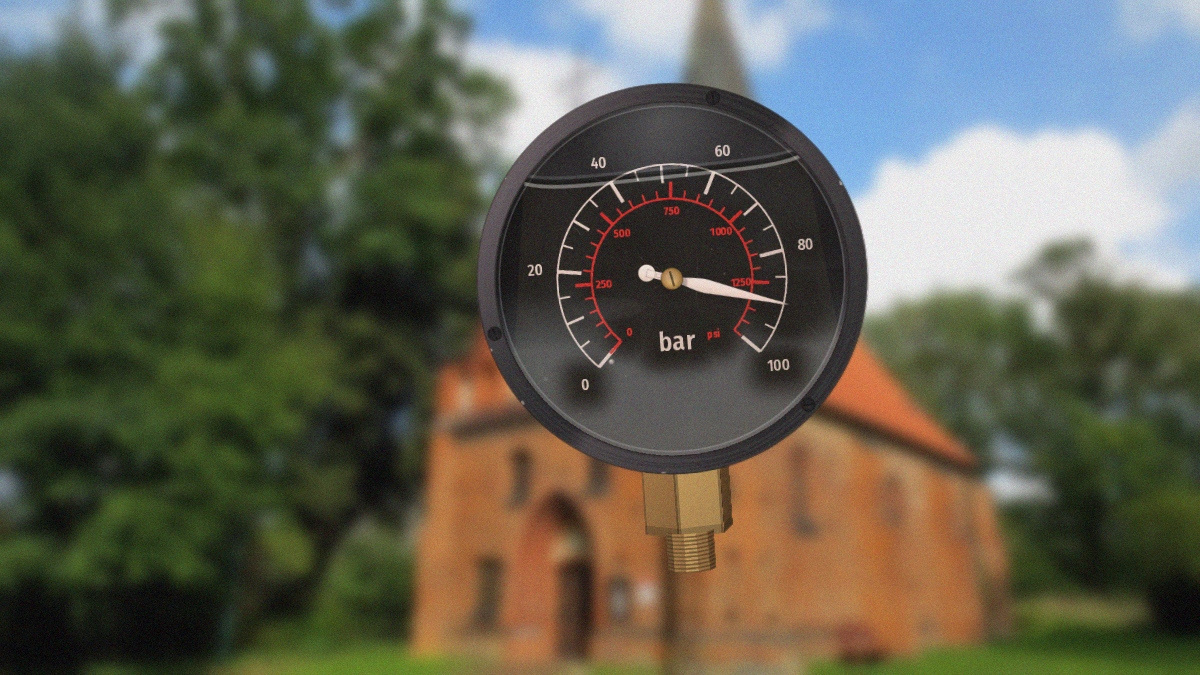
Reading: {"value": 90, "unit": "bar"}
